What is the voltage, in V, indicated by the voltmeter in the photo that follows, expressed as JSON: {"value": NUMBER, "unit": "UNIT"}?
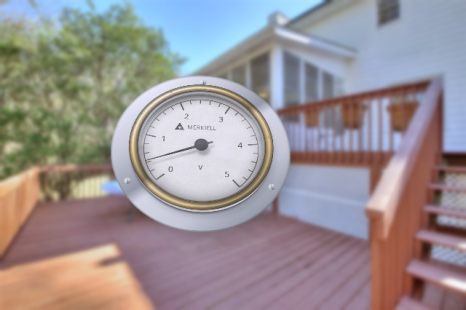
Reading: {"value": 0.4, "unit": "V"}
